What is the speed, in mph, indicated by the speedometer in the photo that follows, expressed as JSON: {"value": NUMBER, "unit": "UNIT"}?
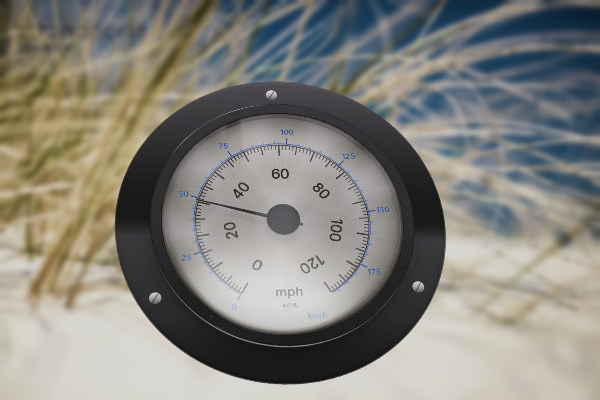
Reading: {"value": 30, "unit": "mph"}
